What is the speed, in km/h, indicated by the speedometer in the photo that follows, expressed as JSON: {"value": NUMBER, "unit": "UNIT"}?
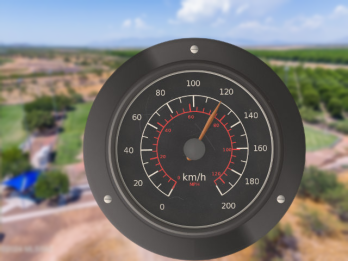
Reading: {"value": 120, "unit": "km/h"}
